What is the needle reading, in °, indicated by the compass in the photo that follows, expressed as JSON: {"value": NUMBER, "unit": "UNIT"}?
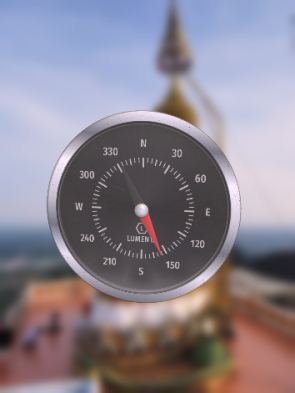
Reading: {"value": 155, "unit": "°"}
